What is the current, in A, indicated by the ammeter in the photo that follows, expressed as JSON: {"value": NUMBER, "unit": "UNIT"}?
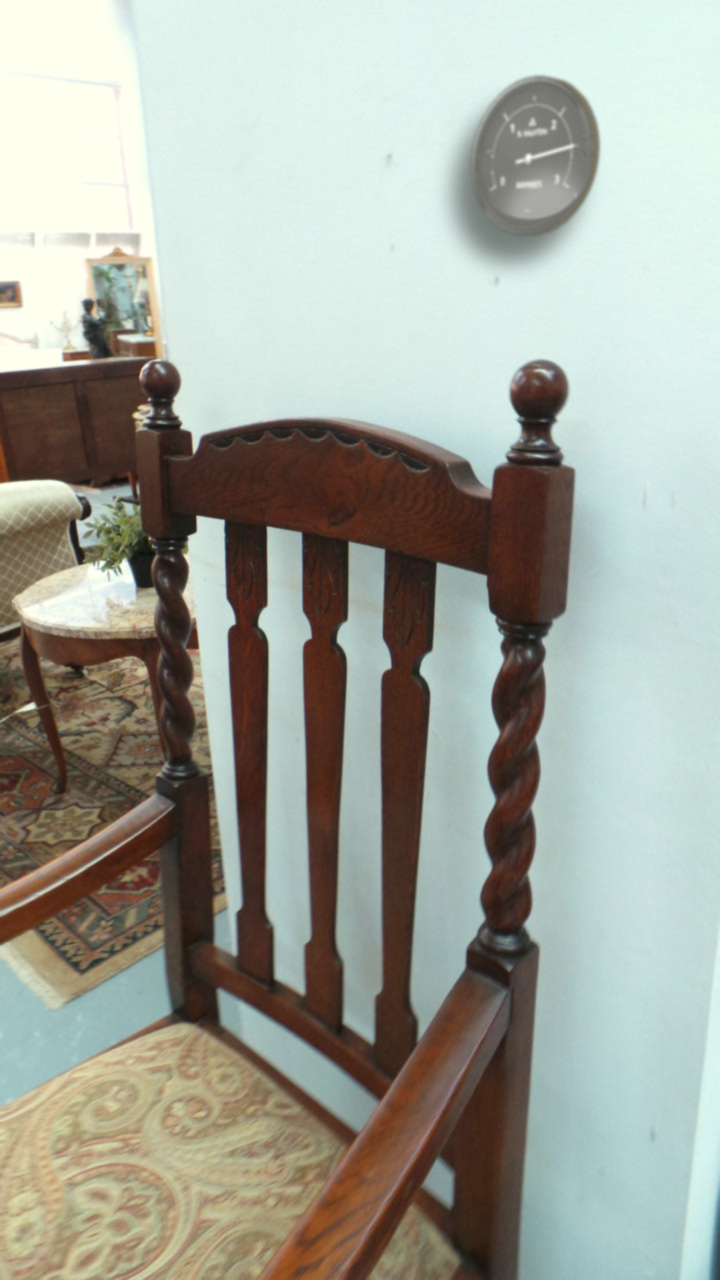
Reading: {"value": 2.5, "unit": "A"}
